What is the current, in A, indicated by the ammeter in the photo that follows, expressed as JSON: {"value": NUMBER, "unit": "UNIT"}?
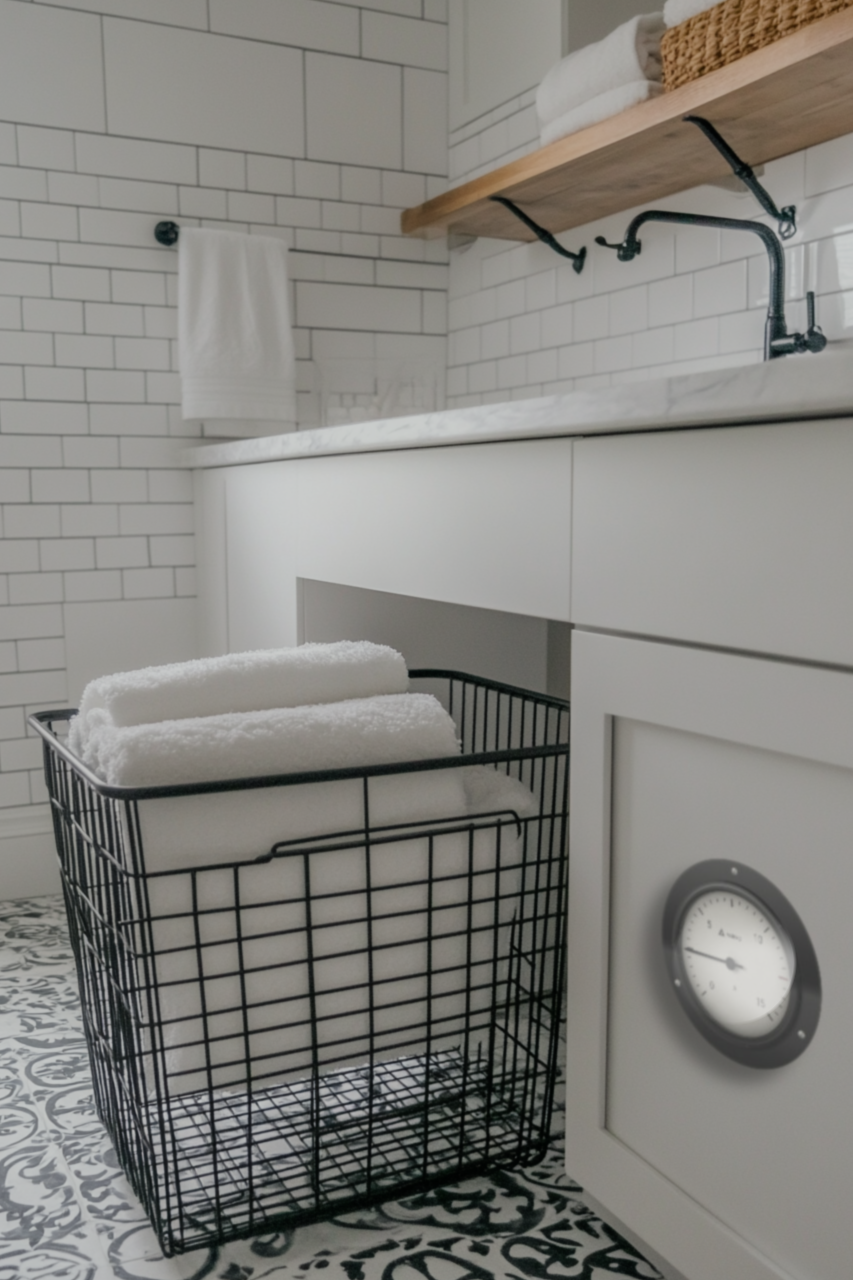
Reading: {"value": 2.5, "unit": "A"}
